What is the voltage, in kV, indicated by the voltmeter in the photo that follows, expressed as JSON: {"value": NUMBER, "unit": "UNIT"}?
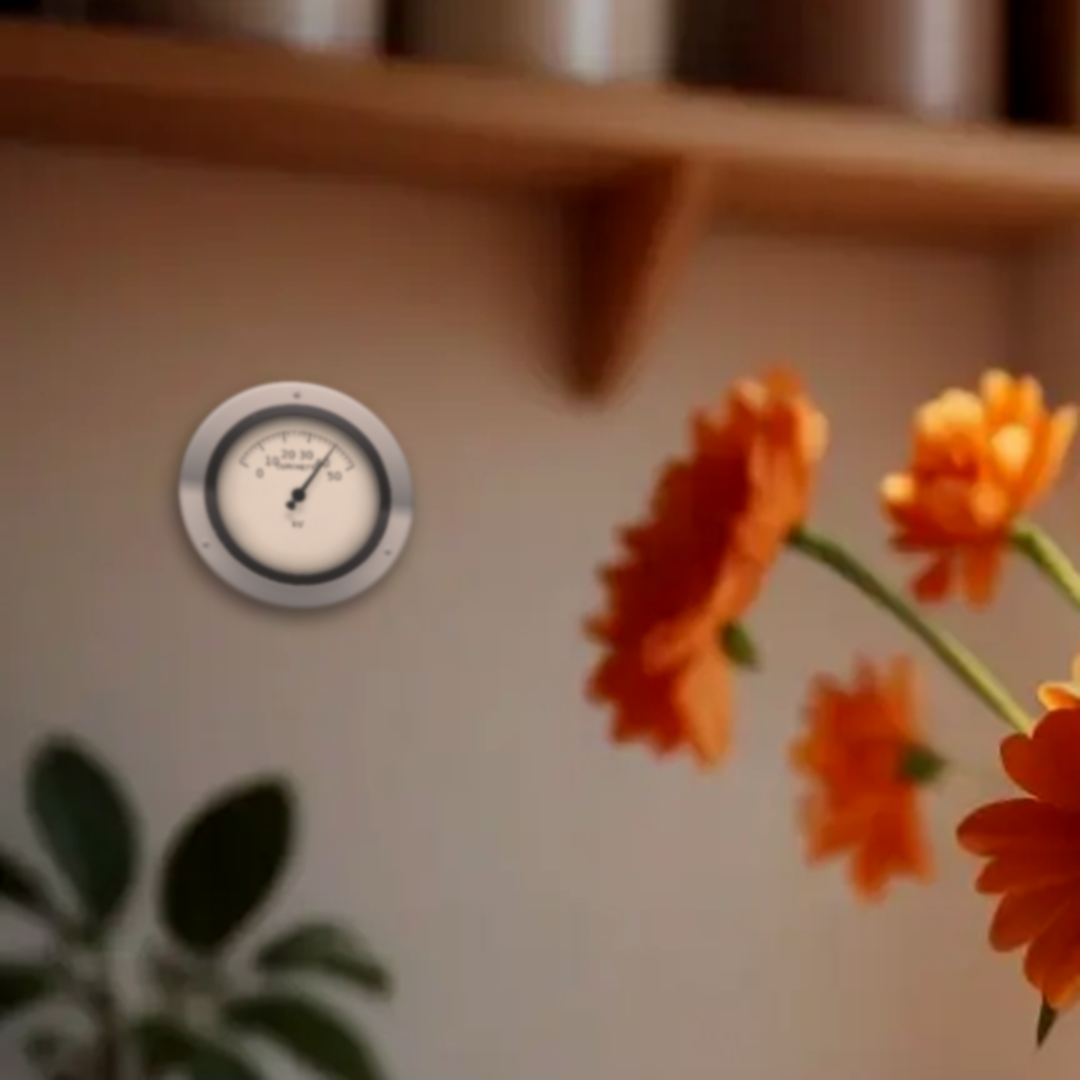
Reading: {"value": 40, "unit": "kV"}
